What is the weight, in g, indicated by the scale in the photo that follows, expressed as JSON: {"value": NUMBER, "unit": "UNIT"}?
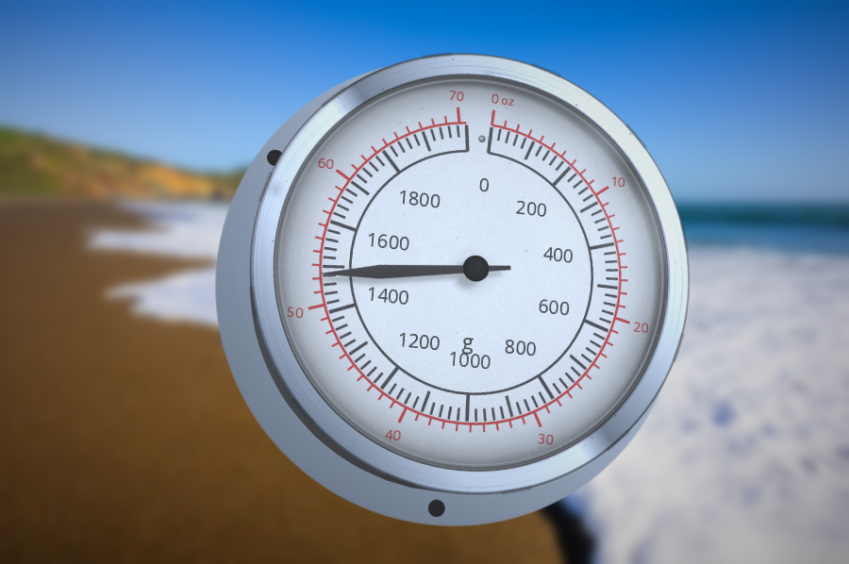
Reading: {"value": 1480, "unit": "g"}
